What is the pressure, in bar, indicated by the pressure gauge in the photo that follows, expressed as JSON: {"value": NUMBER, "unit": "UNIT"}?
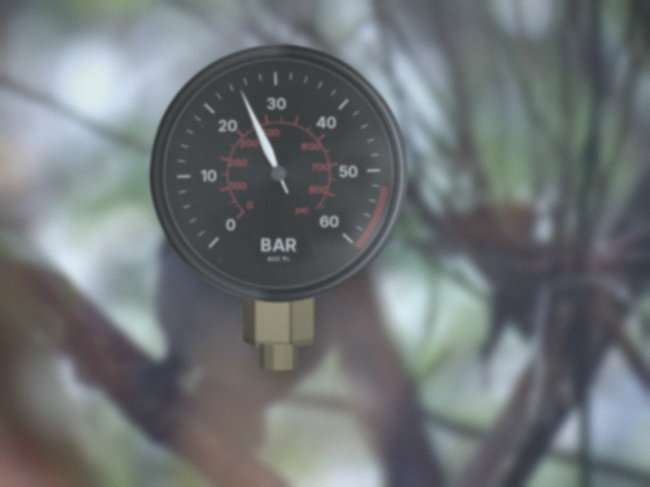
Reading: {"value": 25, "unit": "bar"}
